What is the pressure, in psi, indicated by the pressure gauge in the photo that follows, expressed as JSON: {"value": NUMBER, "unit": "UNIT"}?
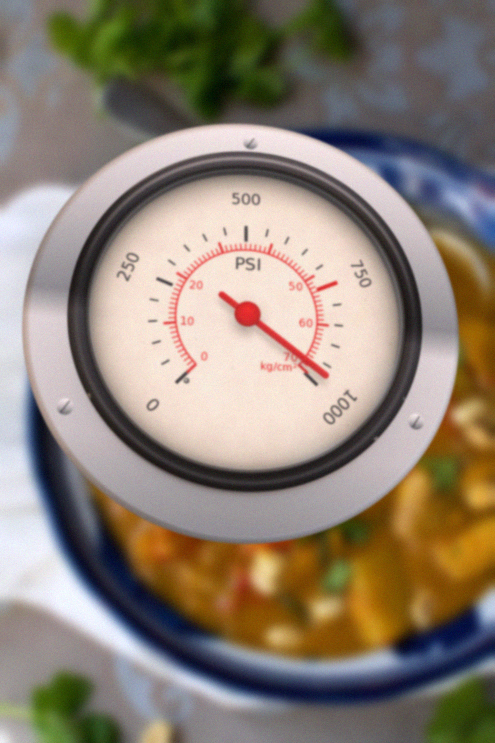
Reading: {"value": 975, "unit": "psi"}
